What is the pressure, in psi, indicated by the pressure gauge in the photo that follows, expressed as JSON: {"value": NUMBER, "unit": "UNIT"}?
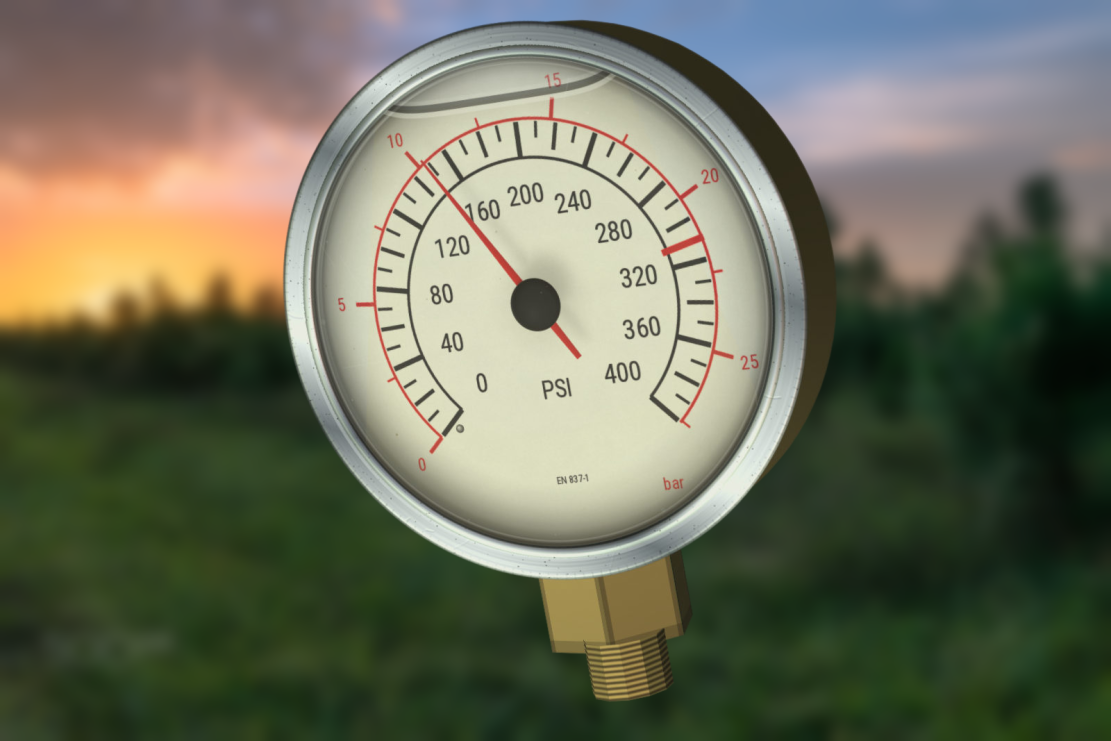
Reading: {"value": 150, "unit": "psi"}
